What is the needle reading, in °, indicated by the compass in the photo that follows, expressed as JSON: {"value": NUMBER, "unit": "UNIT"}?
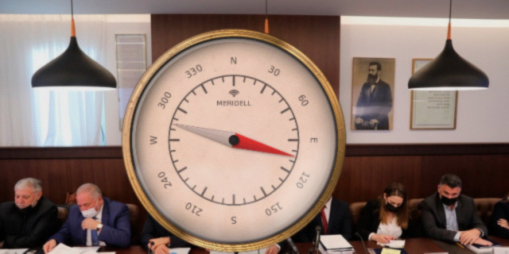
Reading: {"value": 105, "unit": "°"}
